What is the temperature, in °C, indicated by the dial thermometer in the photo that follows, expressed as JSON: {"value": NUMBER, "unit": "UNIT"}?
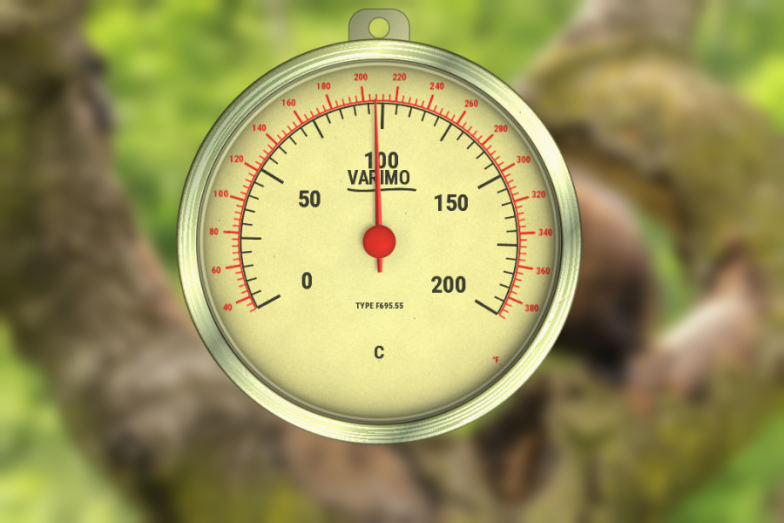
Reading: {"value": 97.5, "unit": "°C"}
